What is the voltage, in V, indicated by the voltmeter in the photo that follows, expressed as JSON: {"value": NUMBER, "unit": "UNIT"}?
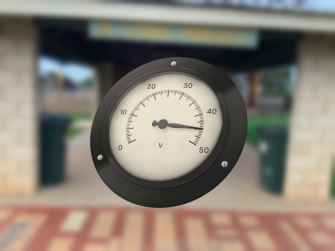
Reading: {"value": 45, "unit": "V"}
